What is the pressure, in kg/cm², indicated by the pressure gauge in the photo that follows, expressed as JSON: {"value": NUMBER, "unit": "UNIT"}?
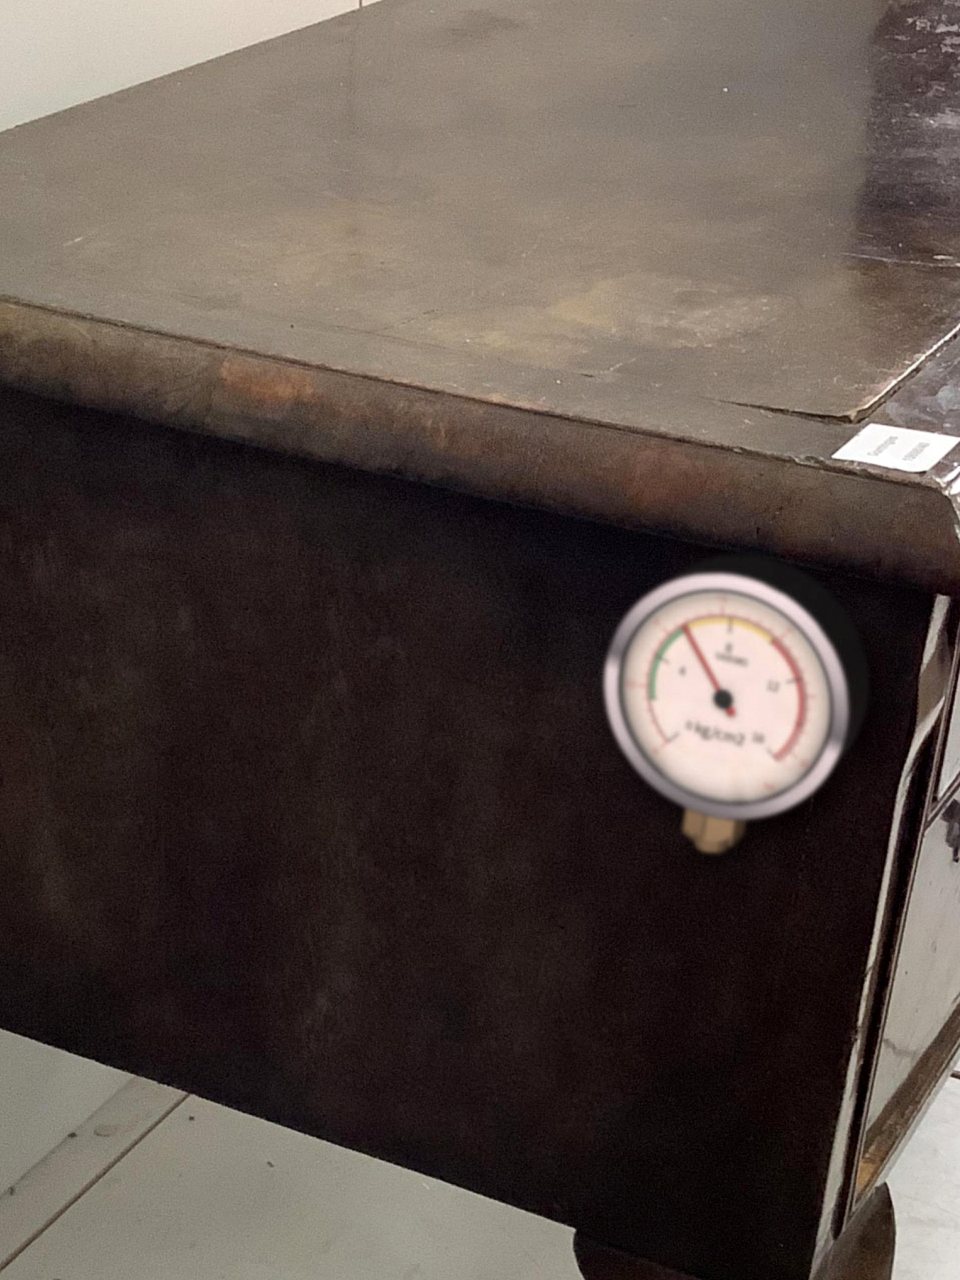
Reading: {"value": 6, "unit": "kg/cm²"}
